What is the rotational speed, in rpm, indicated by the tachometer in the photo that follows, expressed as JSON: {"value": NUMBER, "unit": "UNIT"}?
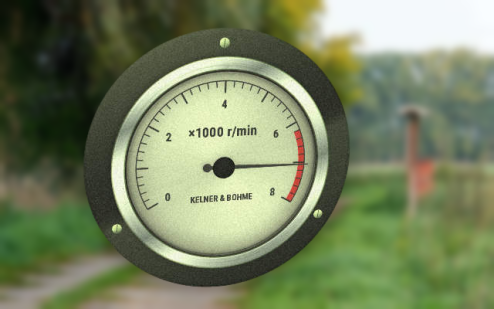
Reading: {"value": 7000, "unit": "rpm"}
